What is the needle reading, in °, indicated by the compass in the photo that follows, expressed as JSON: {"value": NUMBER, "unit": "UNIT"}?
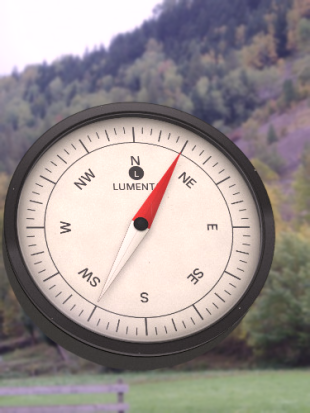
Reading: {"value": 30, "unit": "°"}
